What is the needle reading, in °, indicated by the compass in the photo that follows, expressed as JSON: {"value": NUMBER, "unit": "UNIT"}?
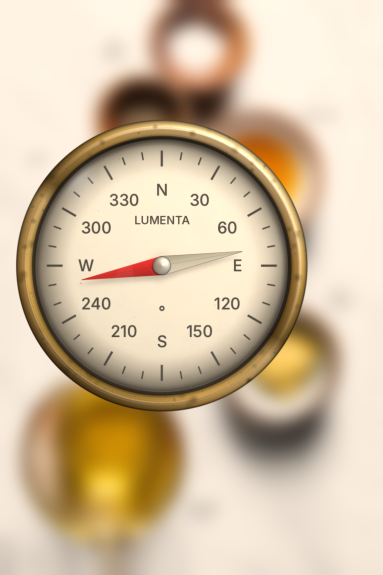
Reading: {"value": 260, "unit": "°"}
